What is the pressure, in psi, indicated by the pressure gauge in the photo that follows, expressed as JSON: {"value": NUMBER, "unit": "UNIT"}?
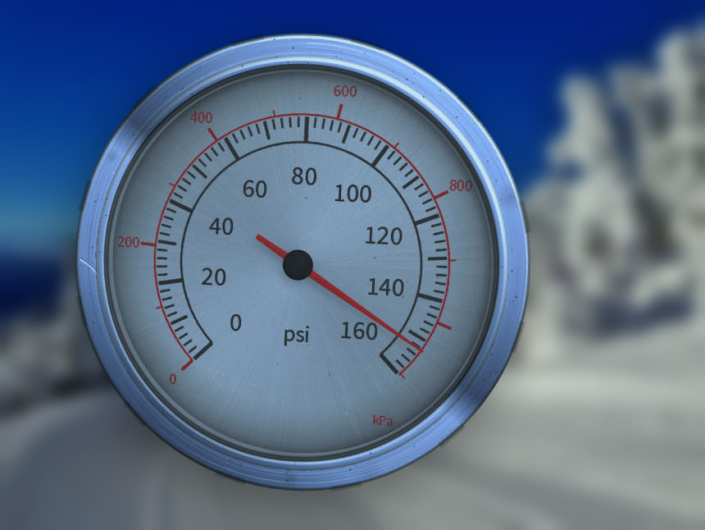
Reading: {"value": 152, "unit": "psi"}
